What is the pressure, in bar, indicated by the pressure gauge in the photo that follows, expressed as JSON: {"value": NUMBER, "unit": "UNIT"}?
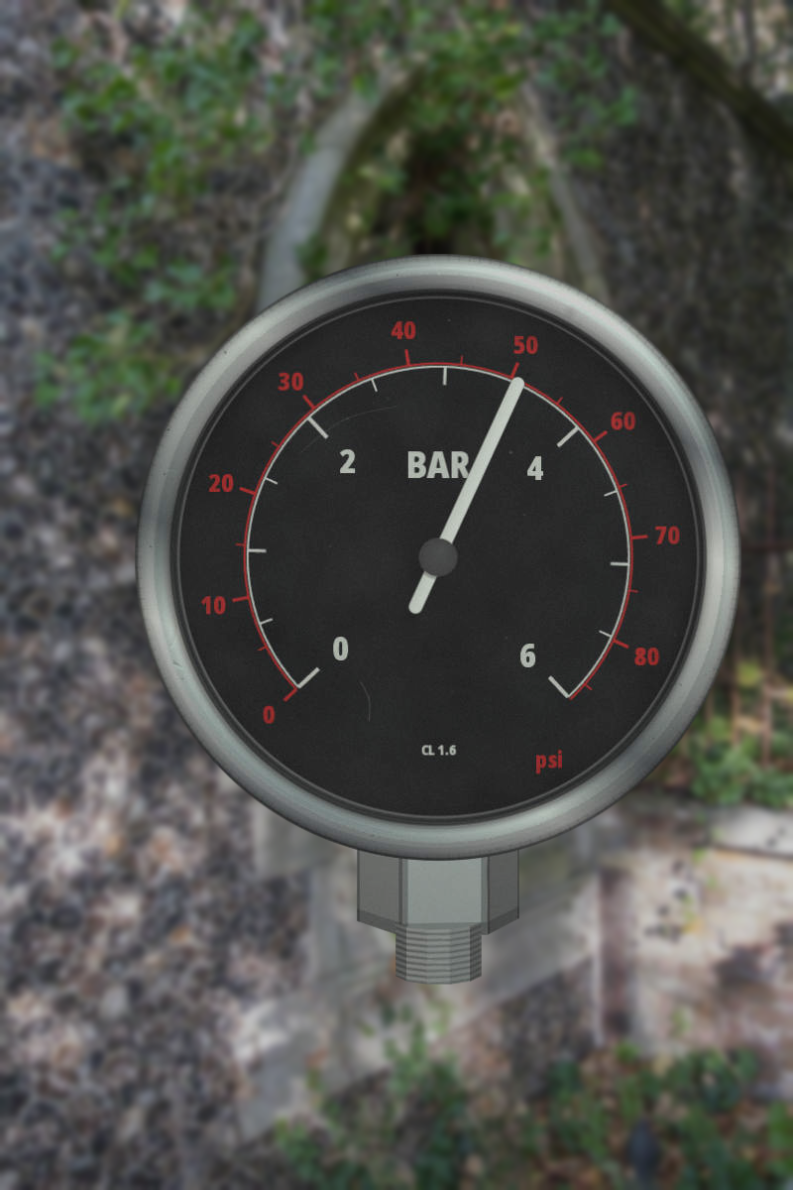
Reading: {"value": 3.5, "unit": "bar"}
